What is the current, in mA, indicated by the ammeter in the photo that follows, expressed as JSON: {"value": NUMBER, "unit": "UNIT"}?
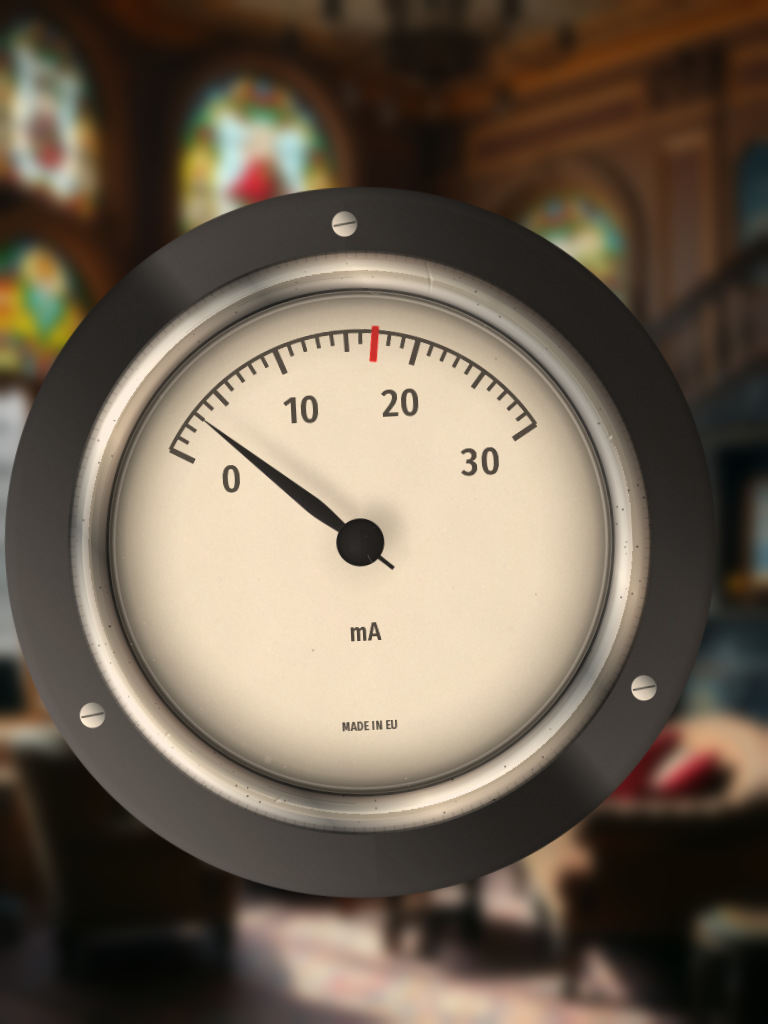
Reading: {"value": 3, "unit": "mA"}
